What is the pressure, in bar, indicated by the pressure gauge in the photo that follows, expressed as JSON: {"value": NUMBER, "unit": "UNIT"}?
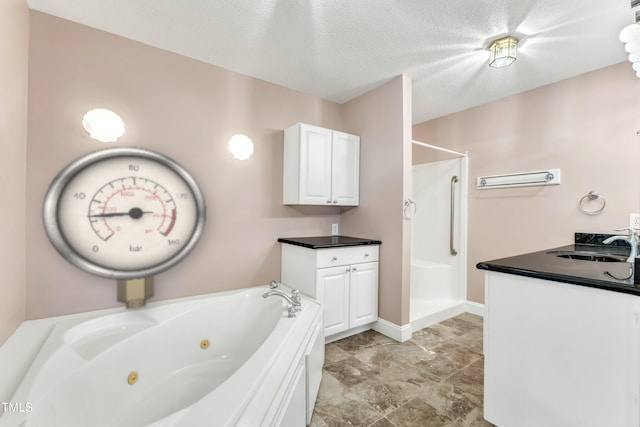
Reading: {"value": 25, "unit": "bar"}
